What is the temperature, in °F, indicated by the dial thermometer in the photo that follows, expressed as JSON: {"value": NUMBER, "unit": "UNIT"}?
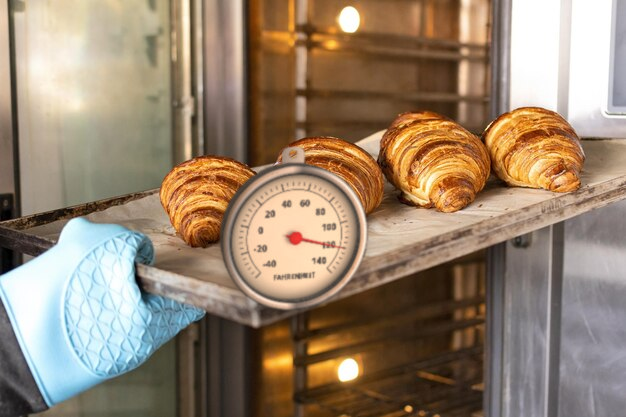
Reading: {"value": 120, "unit": "°F"}
